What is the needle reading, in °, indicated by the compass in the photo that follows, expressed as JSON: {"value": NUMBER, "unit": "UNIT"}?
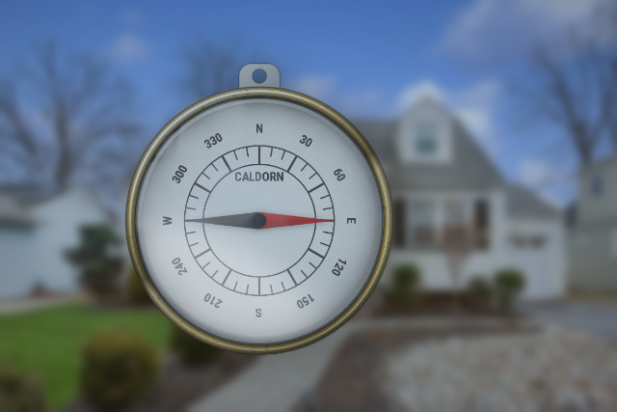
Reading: {"value": 90, "unit": "°"}
